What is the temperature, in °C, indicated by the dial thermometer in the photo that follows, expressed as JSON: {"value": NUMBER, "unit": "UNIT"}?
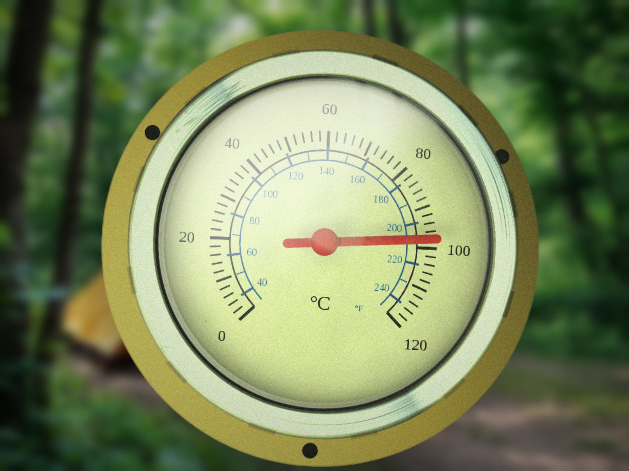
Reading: {"value": 98, "unit": "°C"}
